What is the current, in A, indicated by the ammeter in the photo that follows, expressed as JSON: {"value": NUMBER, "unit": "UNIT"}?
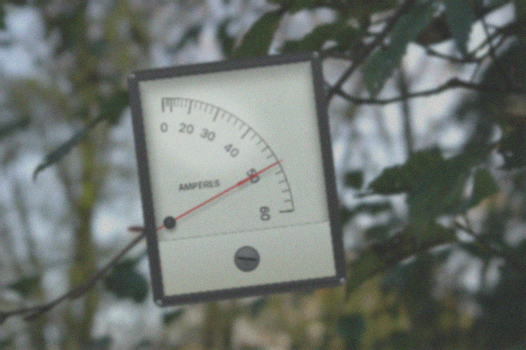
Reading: {"value": 50, "unit": "A"}
